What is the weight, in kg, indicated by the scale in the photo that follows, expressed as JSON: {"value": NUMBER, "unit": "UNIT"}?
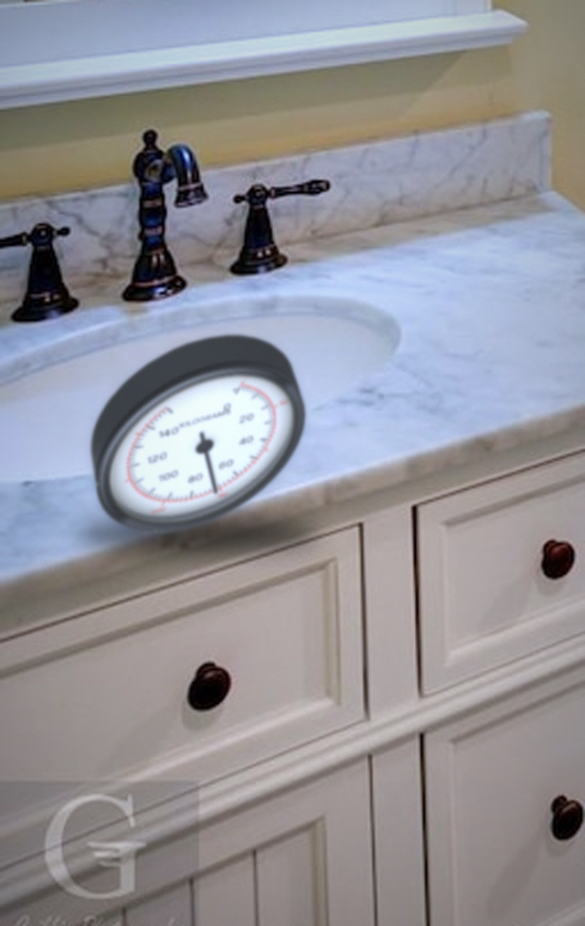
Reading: {"value": 70, "unit": "kg"}
